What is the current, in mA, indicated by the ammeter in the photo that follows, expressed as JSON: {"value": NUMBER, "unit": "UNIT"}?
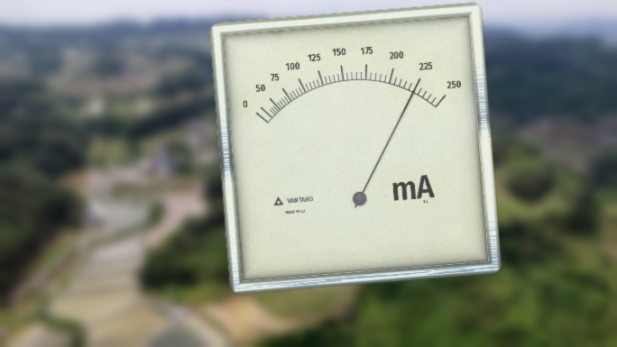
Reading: {"value": 225, "unit": "mA"}
